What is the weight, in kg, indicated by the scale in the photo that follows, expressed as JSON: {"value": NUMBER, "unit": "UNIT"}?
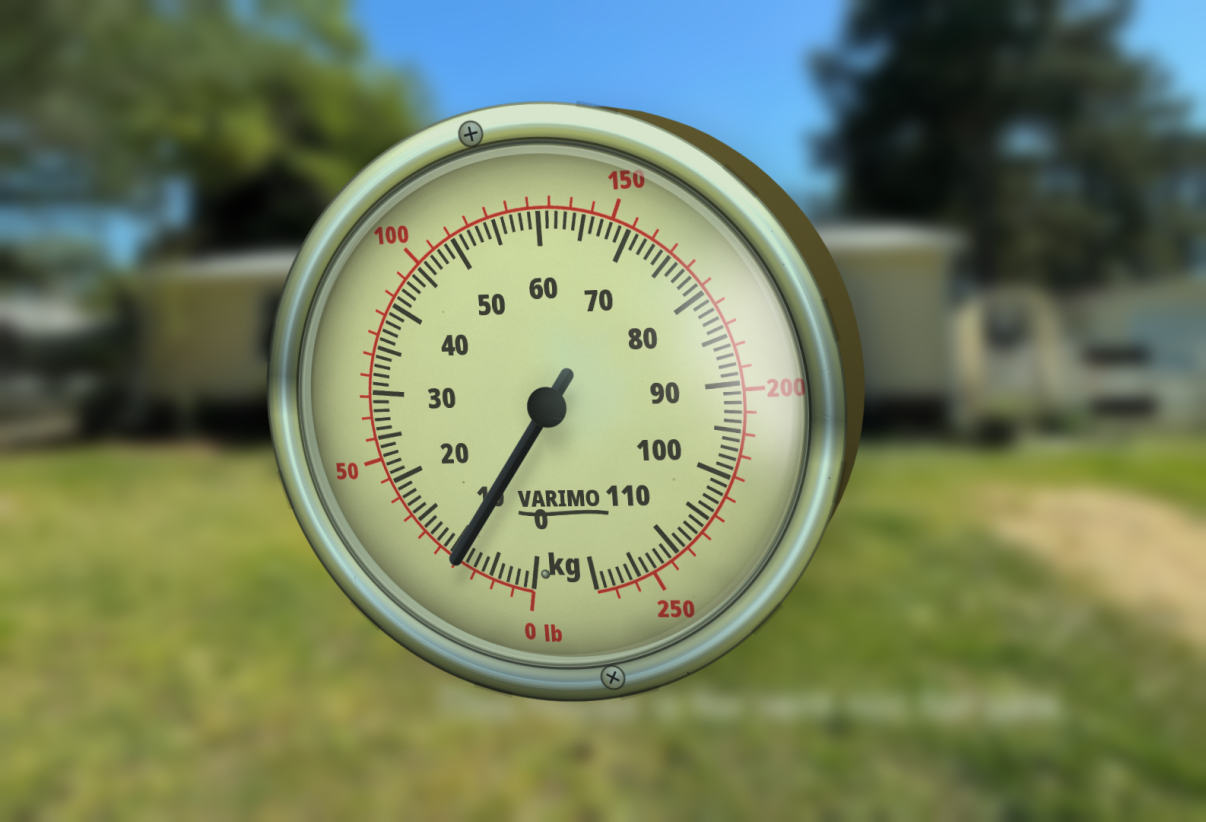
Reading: {"value": 9, "unit": "kg"}
